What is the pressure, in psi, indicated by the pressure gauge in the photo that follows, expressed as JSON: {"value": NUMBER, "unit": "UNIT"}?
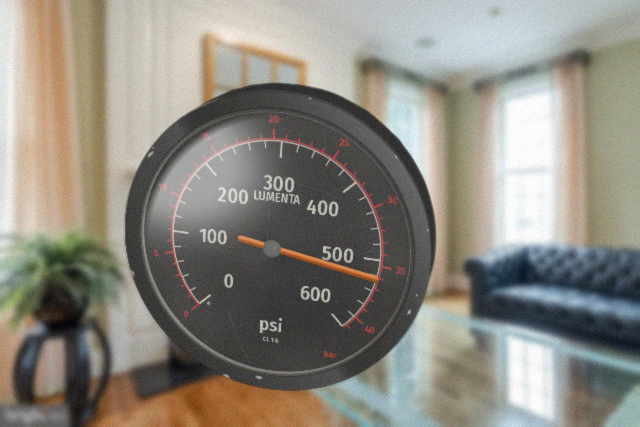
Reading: {"value": 520, "unit": "psi"}
